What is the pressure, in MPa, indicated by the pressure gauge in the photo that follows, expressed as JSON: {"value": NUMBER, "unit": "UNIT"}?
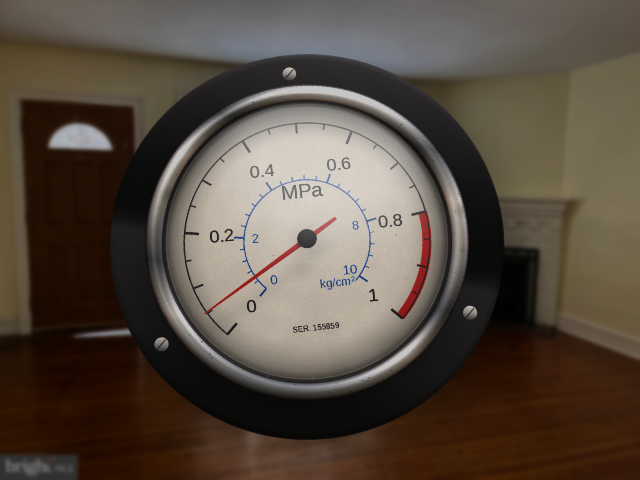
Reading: {"value": 0.05, "unit": "MPa"}
